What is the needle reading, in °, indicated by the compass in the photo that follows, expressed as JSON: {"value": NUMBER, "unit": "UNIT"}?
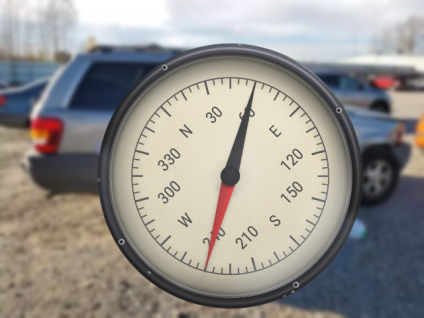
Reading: {"value": 240, "unit": "°"}
